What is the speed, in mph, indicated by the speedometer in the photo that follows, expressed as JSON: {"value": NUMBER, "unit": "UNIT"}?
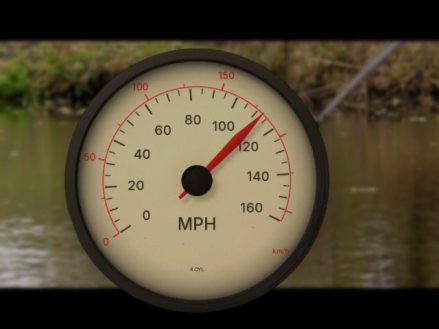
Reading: {"value": 112.5, "unit": "mph"}
